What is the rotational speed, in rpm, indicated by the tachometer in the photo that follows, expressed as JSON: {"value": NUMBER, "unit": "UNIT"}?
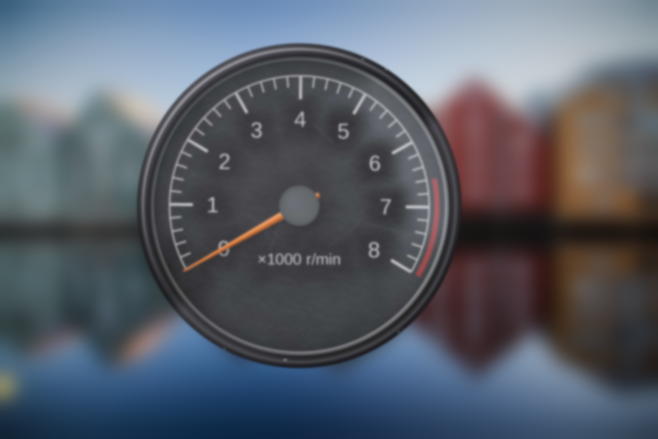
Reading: {"value": 0, "unit": "rpm"}
